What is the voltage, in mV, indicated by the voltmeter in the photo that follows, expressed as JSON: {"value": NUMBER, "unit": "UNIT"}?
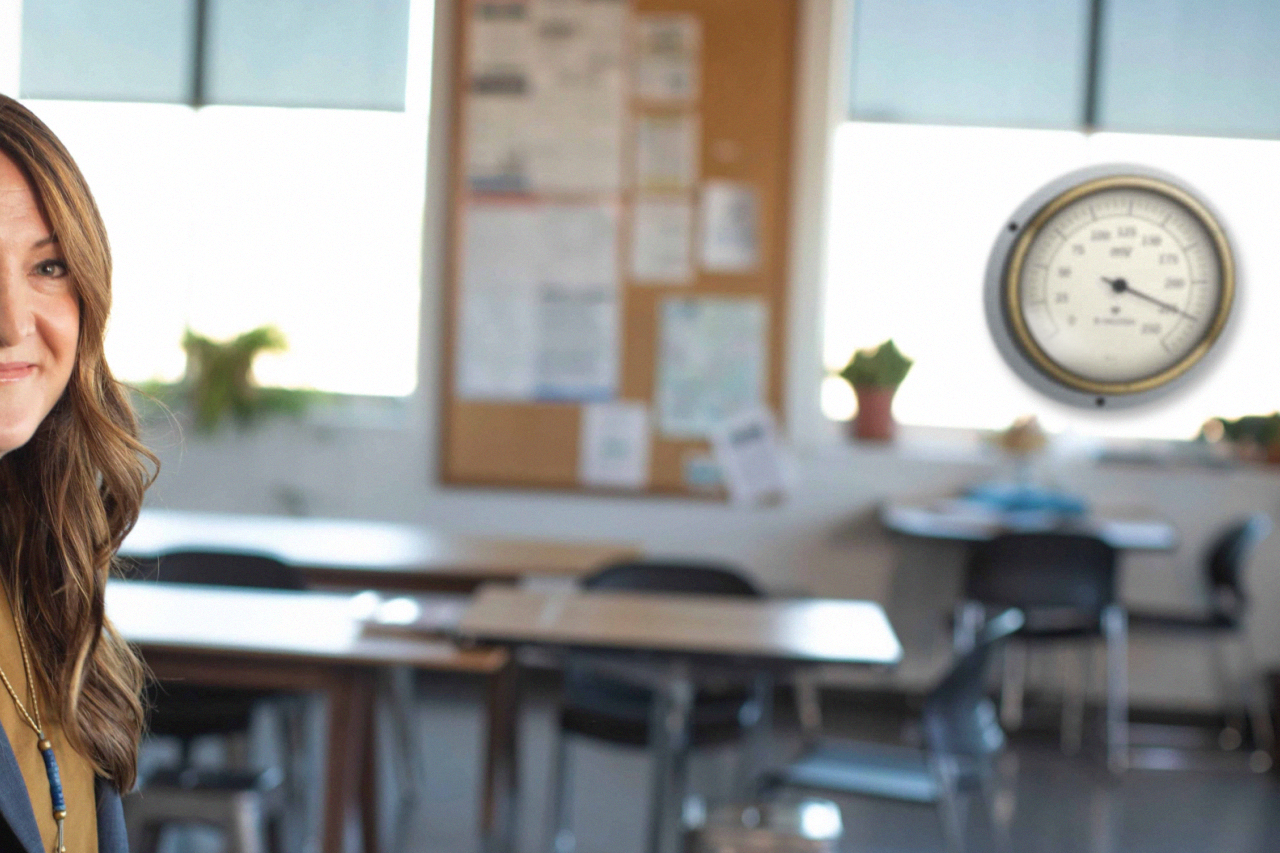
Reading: {"value": 225, "unit": "mV"}
